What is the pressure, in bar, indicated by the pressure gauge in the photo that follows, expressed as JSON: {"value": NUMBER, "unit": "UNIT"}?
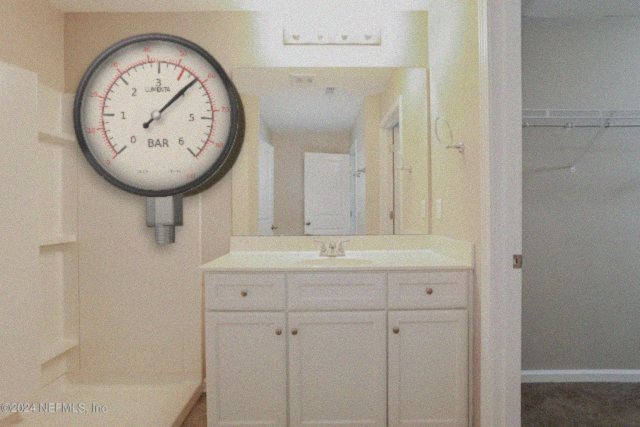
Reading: {"value": 4, "unit": "bar"}
